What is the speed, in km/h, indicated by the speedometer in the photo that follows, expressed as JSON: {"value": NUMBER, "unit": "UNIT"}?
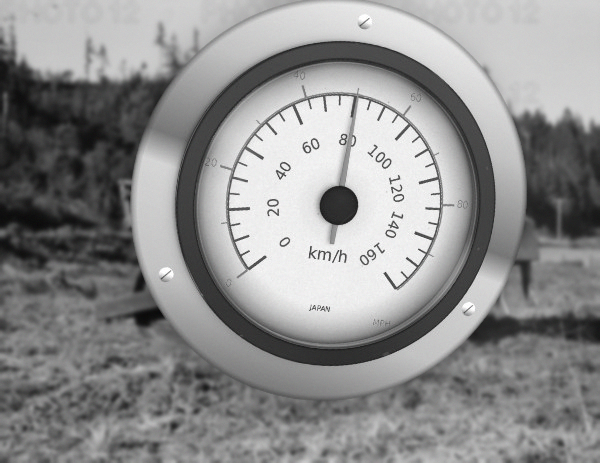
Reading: {"value": 80, "unit": "km/h"}
